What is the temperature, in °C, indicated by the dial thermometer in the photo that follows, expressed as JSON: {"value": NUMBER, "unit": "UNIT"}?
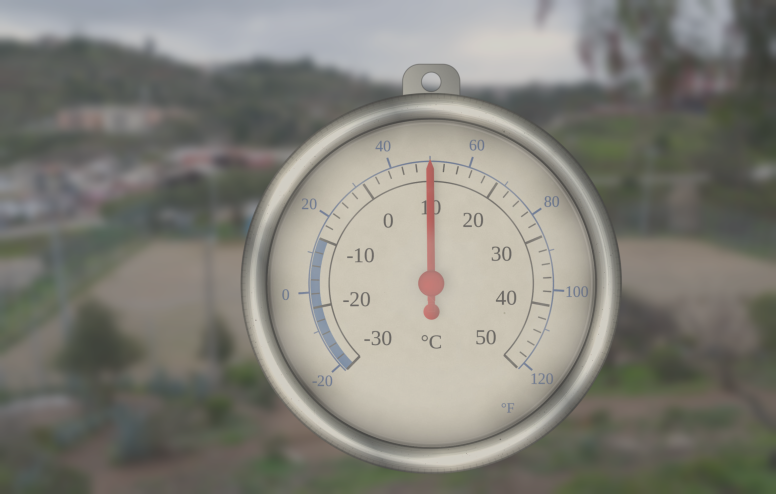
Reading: {"value": 10, "unit": "°C"}
